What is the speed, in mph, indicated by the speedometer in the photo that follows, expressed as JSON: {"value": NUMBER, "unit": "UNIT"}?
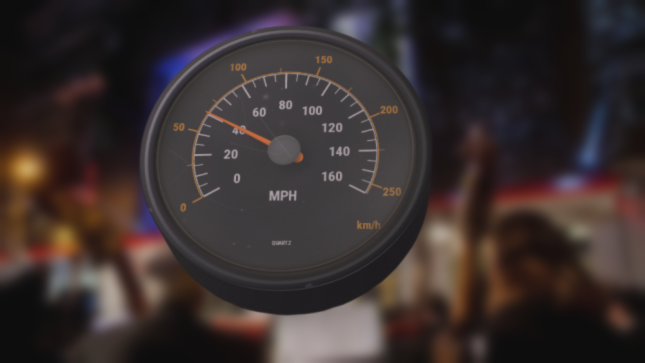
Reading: {"value": 40, "unit": "mph"}
